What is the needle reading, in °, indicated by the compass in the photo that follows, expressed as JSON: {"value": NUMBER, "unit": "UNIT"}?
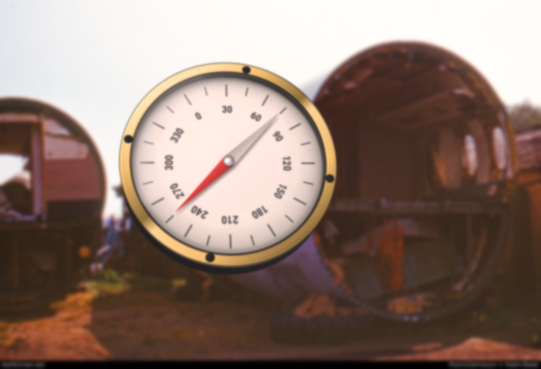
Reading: {"value": 255, "unit": "°"}
